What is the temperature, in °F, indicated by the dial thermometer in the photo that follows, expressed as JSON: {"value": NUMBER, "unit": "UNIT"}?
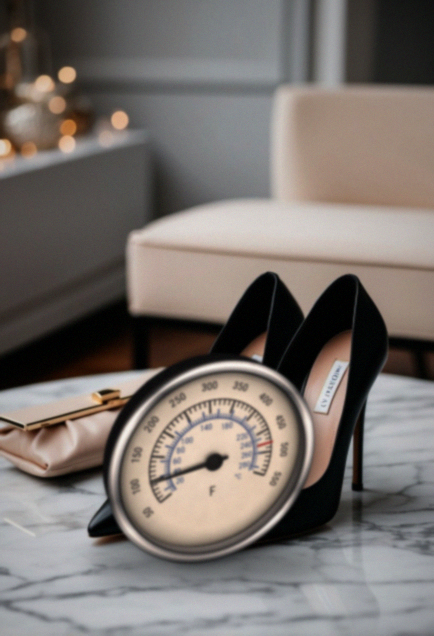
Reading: {"value": 100, "unit": "°F"}
